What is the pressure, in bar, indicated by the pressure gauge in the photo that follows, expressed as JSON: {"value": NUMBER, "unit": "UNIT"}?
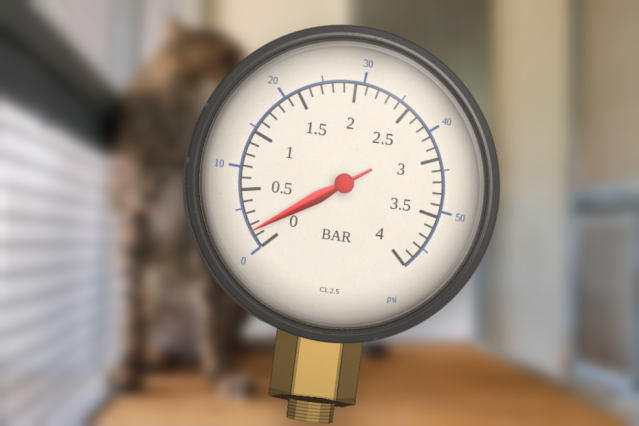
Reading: {"value": 0.15, "unit": "bar"}
